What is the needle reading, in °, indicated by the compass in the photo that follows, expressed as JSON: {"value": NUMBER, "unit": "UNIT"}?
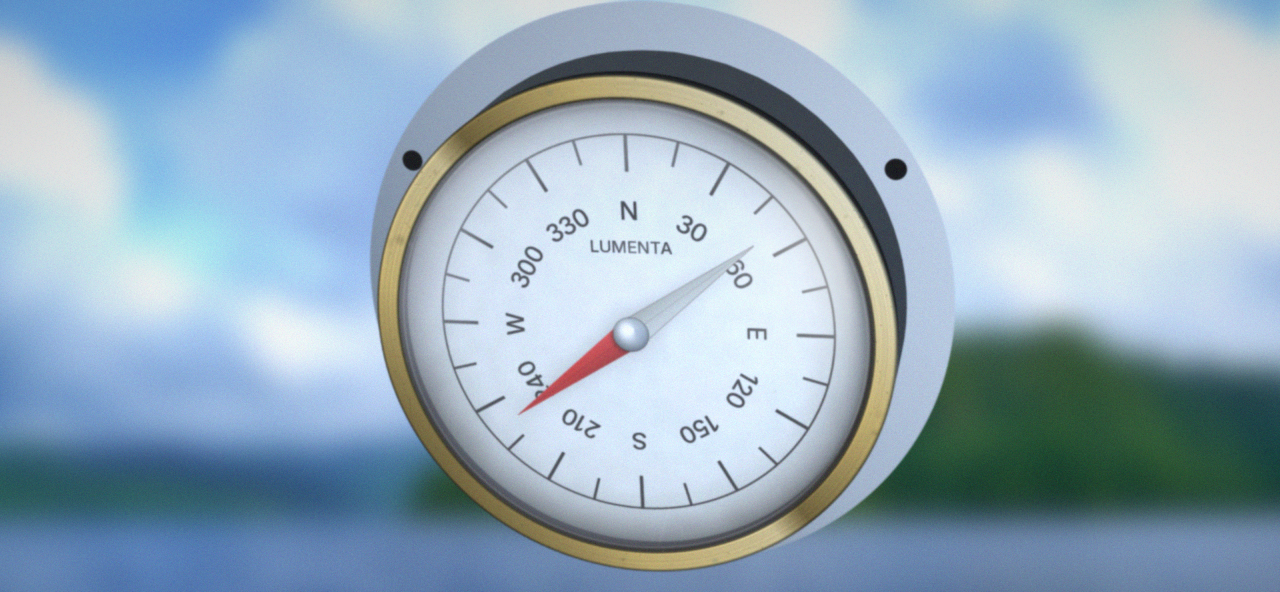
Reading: {"value": 232.5, "unit": "°"}
